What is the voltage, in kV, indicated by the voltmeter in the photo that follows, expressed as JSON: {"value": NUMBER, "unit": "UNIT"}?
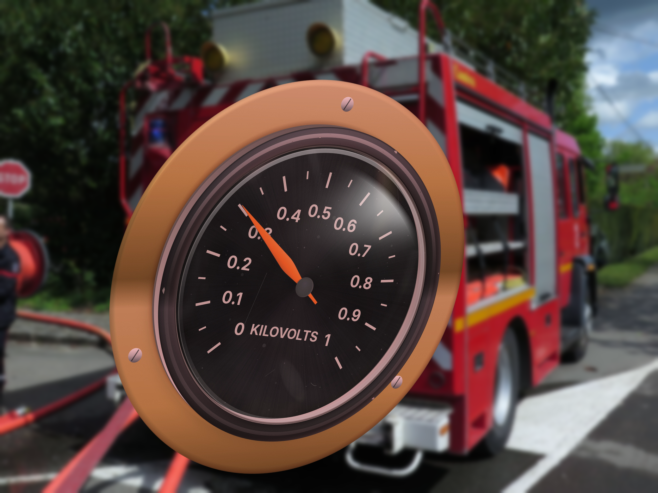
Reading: {"value": 0.3, "unit": "kV"}
